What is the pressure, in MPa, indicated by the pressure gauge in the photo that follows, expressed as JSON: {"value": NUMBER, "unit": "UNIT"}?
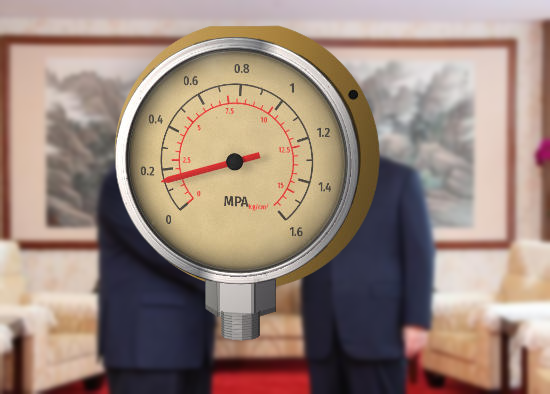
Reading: {"value": 0.15, "unit": "MPa"}
